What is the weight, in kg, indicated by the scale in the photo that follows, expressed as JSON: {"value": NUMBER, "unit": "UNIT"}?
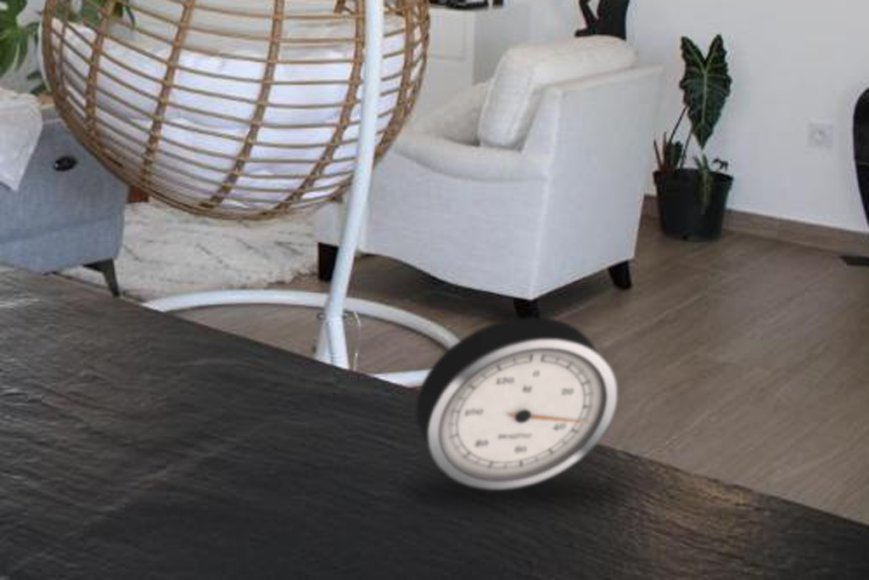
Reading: {"value": 35, "unit": "kg"}
